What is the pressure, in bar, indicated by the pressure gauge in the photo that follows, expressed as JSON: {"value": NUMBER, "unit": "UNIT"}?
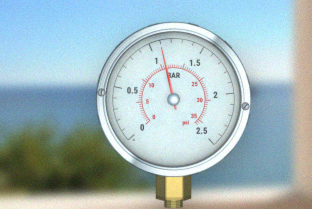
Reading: {"value": 1.1, "unit": "bar"}
